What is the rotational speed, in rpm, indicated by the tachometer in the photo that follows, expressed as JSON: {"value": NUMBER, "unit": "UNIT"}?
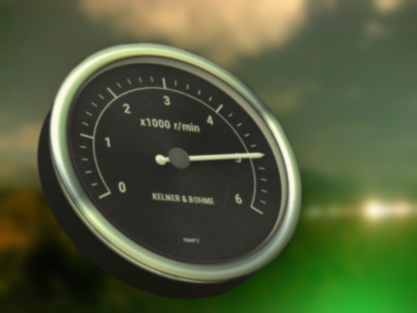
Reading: {"value": 5000, "unit": "rpm"}
